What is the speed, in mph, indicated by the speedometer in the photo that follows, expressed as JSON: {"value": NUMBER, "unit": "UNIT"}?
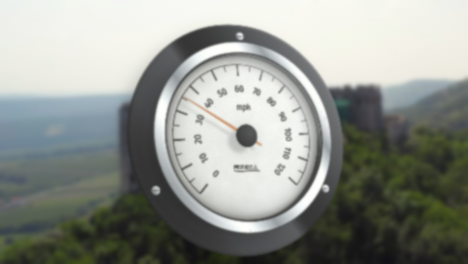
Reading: {"value": 35, "unit": "mph"}
